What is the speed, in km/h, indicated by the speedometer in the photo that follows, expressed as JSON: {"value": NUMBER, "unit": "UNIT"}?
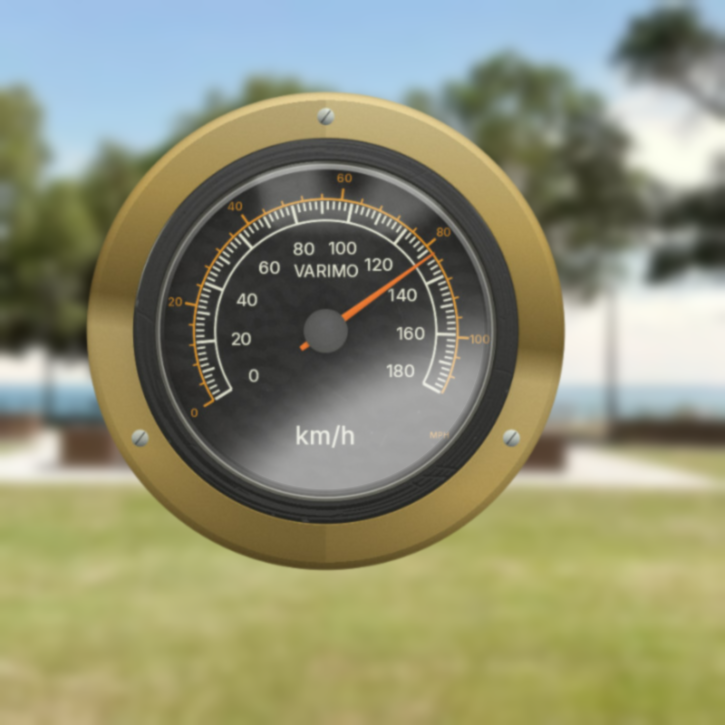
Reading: {"value": 132, "unit": "km/h"}
